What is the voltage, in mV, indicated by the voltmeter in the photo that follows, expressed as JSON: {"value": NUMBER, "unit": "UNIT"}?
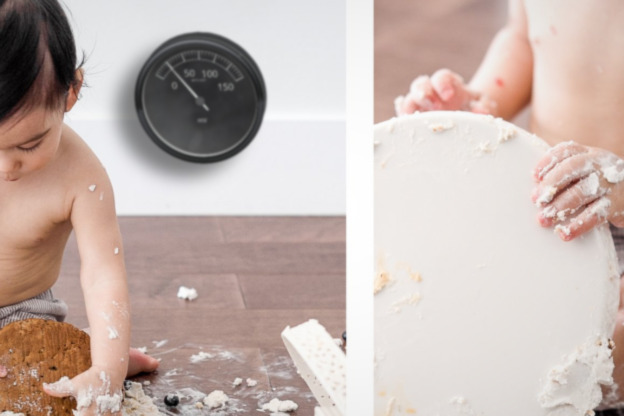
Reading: {"value": 25, "unit": "mV"}
